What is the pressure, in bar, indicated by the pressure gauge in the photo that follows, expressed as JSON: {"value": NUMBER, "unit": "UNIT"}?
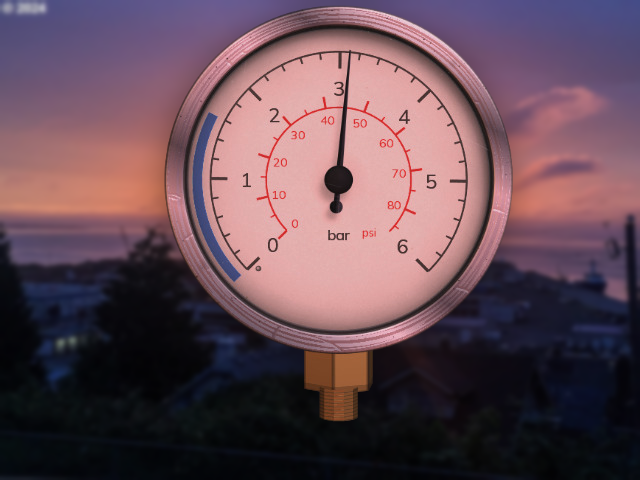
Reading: {"value": 3.1, "unit": "bar"}
